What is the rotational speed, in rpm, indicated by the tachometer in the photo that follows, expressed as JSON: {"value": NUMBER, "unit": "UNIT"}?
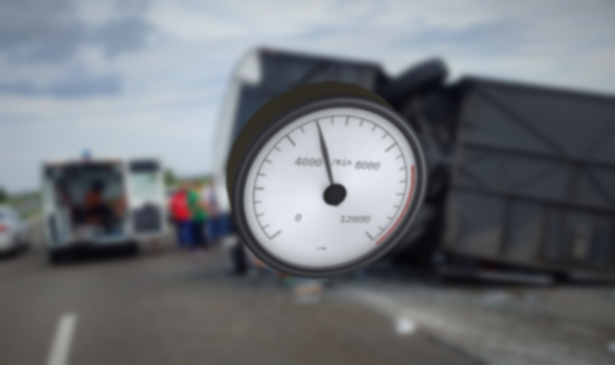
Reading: {"value": 5000, "unit": "rpm"}
